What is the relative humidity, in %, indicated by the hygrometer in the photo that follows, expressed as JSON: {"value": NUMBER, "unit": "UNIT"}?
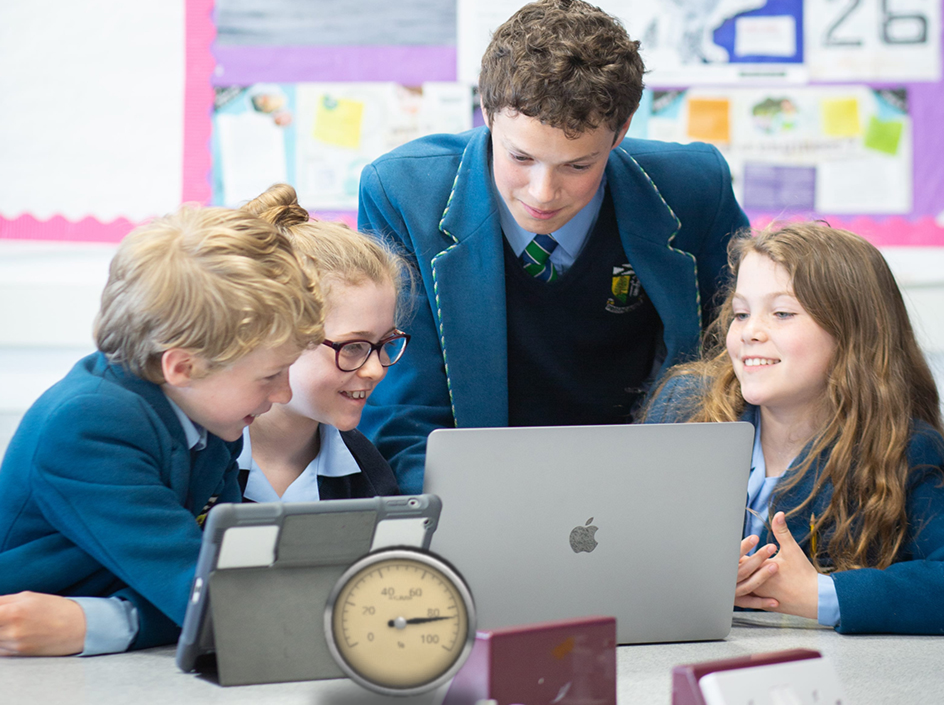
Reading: {"value": 84, "unit": "%"}
